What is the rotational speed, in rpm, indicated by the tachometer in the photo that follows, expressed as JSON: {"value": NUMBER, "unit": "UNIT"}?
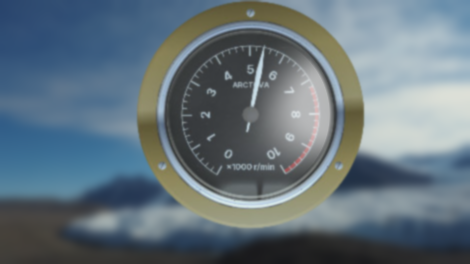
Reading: {"value": 5400, "unit": "rpm"}
